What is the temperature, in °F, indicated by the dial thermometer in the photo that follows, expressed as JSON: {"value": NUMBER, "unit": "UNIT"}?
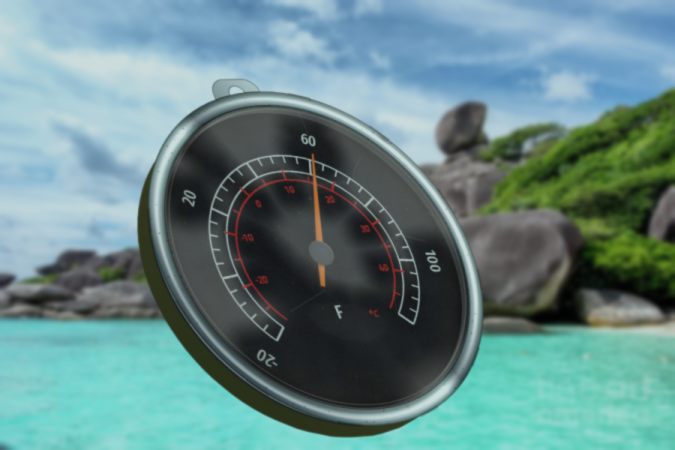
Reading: {"value": 60, "unit": "°F"}
